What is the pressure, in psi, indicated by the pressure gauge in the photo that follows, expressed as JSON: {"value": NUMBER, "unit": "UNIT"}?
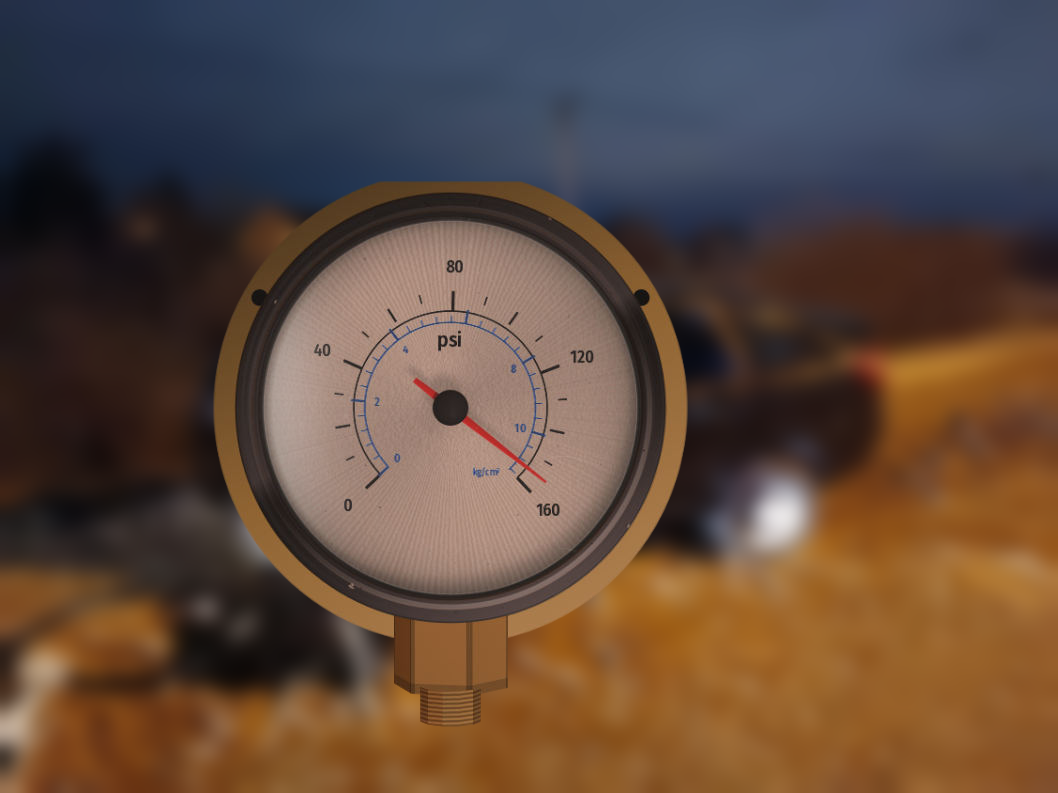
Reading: {"value": 155, "unit": "psi"}
